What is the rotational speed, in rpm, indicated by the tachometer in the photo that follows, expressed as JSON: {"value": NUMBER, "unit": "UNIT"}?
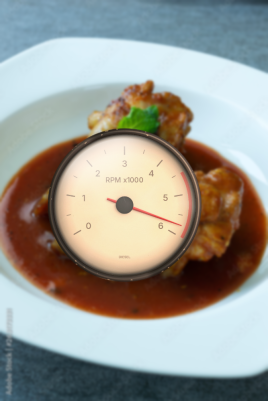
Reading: {"value": 5750, "unit": "rpm"}
